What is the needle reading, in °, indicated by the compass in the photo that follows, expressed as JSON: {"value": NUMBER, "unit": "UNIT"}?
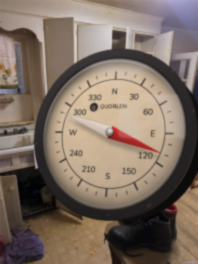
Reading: {"value": 110, "unit": "°"}
